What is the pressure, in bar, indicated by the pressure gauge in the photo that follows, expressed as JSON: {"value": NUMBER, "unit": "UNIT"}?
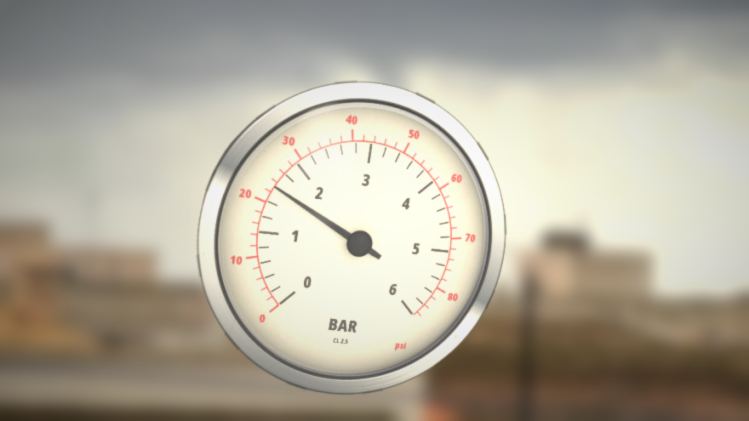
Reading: {"value": 1.6, "unit": "bar"}
